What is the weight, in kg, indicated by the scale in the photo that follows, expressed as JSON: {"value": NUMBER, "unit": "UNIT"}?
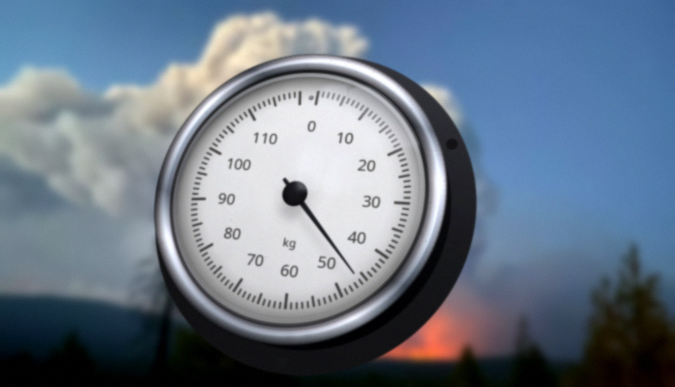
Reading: {"value": 46, "unit": "kg"}
